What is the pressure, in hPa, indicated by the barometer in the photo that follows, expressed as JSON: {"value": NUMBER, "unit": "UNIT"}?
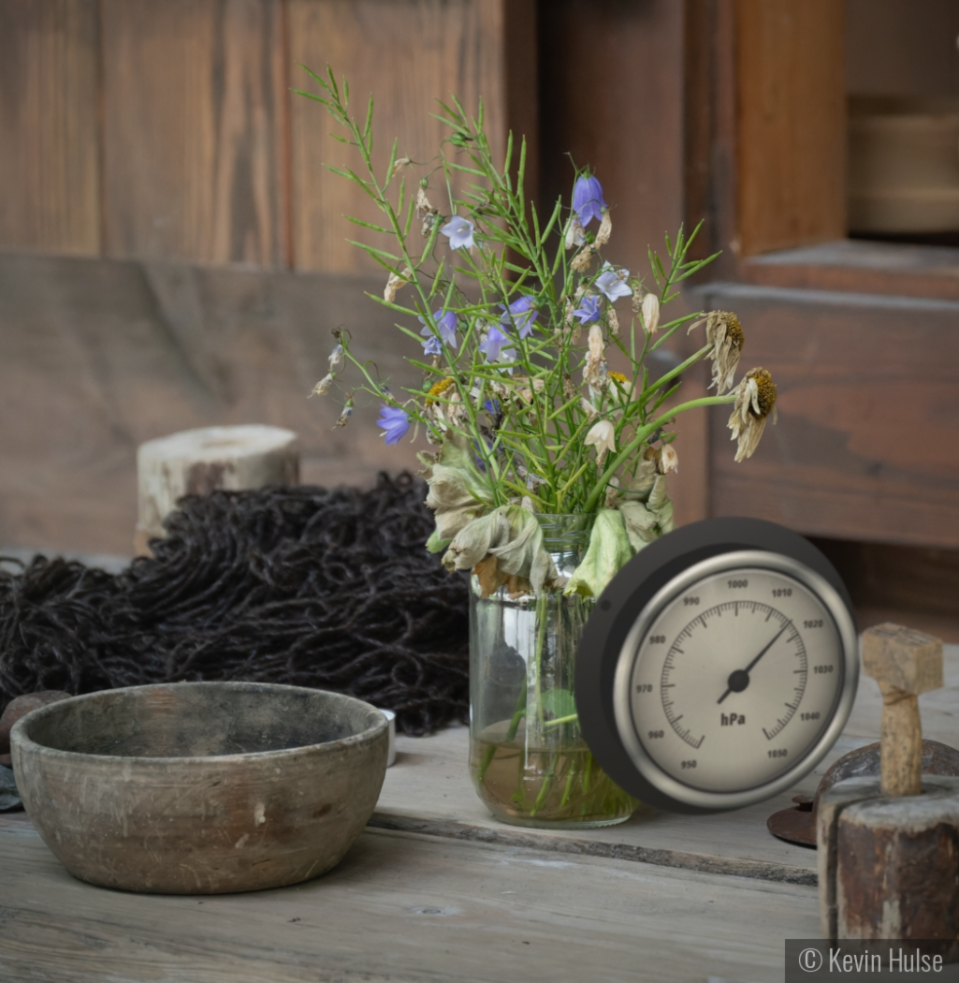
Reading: {"value": 1015, "unit": "hPa"}
